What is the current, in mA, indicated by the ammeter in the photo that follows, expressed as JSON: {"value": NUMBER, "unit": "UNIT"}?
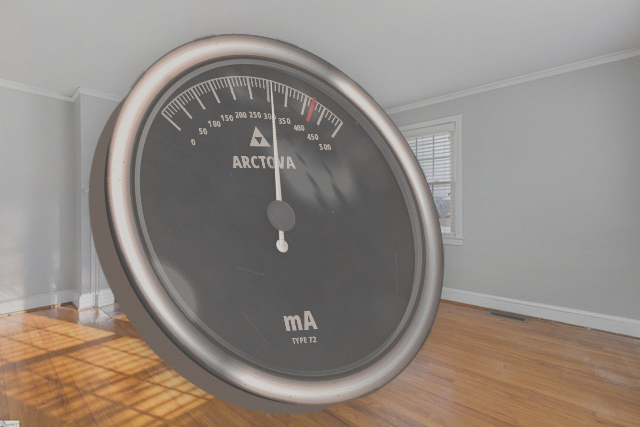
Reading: {"value": 300, "unit": "mA"}
